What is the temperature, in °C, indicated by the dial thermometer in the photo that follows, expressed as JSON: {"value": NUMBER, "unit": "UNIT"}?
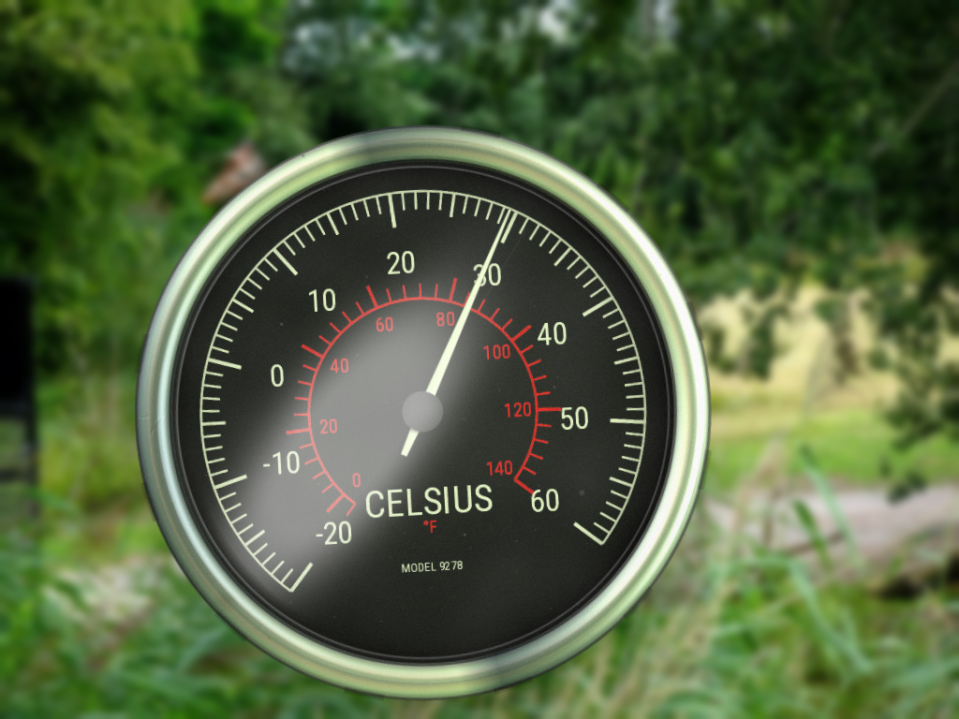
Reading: {"value": 29.5, "unit": "°C"}
